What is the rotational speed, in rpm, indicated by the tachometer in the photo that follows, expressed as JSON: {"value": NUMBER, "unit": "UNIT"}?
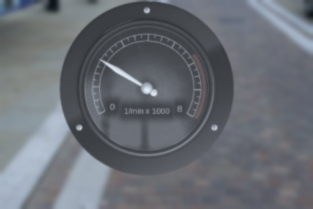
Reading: {"value": 2000, "unit": "rpm"}
